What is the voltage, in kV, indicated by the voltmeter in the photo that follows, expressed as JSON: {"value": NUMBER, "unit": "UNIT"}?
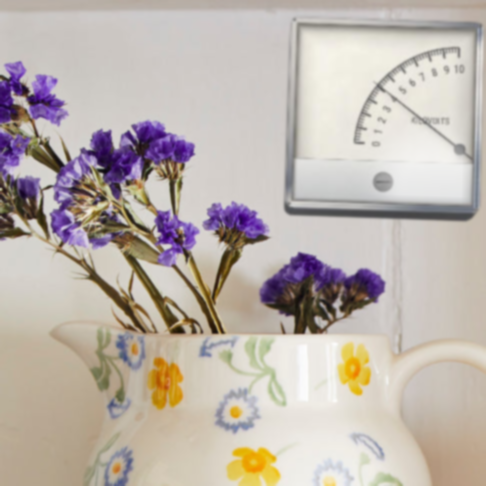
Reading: {"value": 4, "unit": "kV"}
